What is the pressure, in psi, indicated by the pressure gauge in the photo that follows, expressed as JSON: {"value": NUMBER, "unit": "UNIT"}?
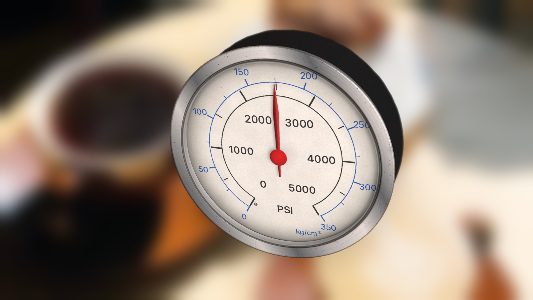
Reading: {"value": 2500, "unit": "psi"}
